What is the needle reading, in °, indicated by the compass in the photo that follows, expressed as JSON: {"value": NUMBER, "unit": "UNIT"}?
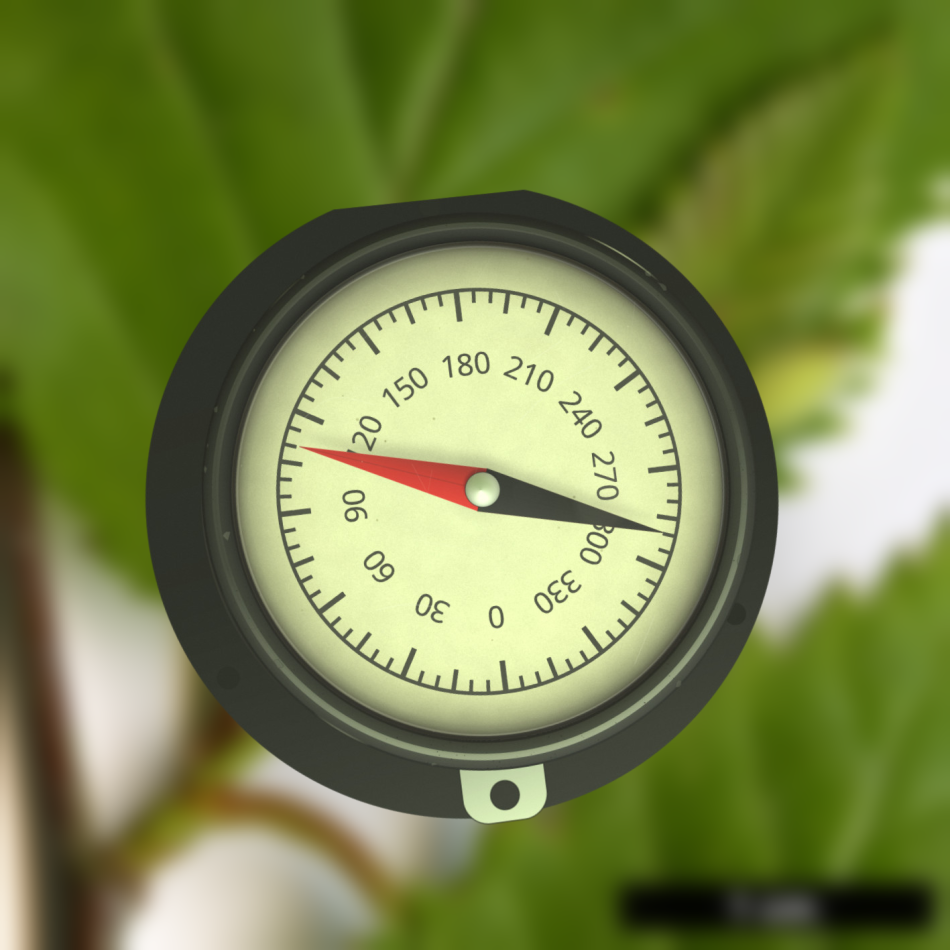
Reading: {"value": 110, "unit": "°"}
